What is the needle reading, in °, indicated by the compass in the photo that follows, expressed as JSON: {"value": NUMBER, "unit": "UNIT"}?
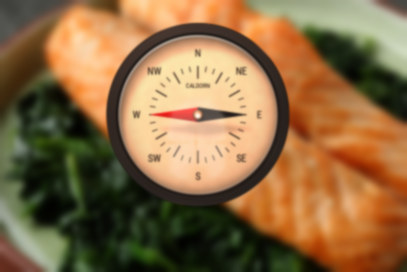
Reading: {"value": 270, "unit": "°"}
